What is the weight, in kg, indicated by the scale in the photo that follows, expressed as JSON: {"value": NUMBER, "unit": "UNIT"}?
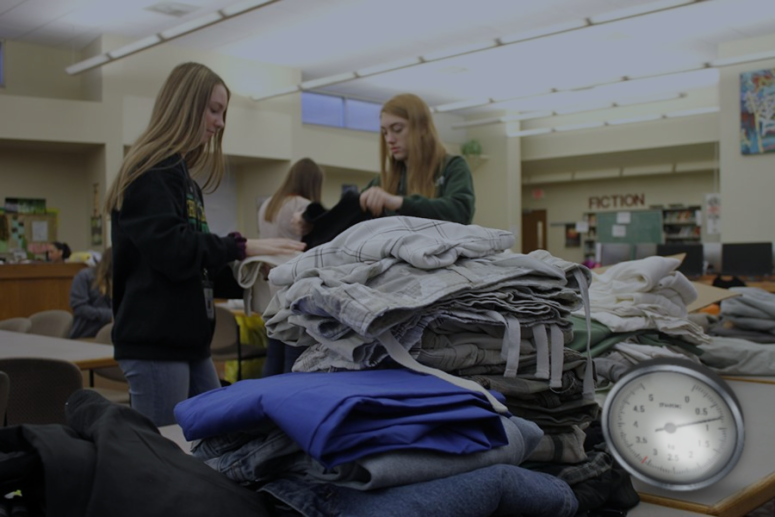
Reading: {"value": 0.75, "unit": "kg"}
